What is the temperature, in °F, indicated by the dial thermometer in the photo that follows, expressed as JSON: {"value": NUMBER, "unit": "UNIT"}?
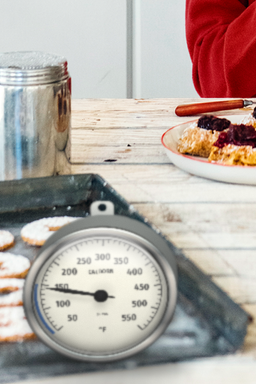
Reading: {"value": 150, "unit": "°F"}
